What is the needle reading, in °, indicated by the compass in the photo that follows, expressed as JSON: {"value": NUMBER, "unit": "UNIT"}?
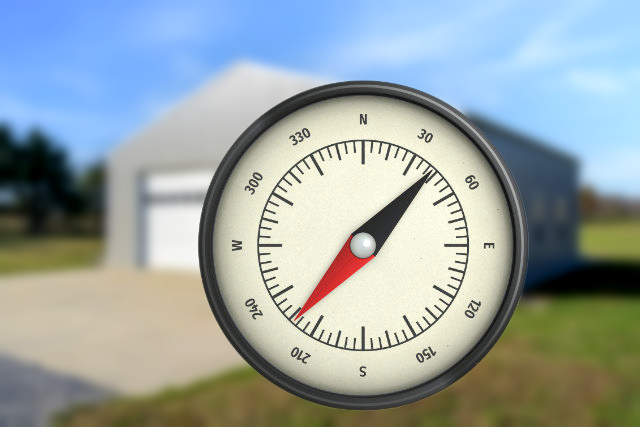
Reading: {"value": 222.5, "unit": "°"}
